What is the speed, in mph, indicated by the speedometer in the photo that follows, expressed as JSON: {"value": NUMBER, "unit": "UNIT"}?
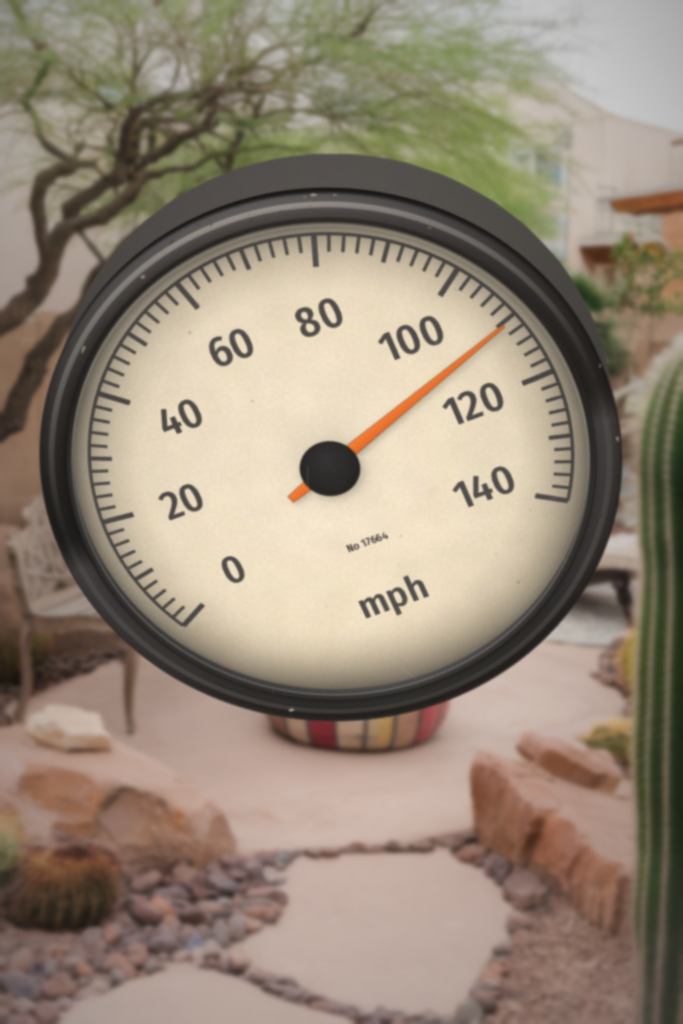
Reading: {"value": 110, "unit": "mph"}
